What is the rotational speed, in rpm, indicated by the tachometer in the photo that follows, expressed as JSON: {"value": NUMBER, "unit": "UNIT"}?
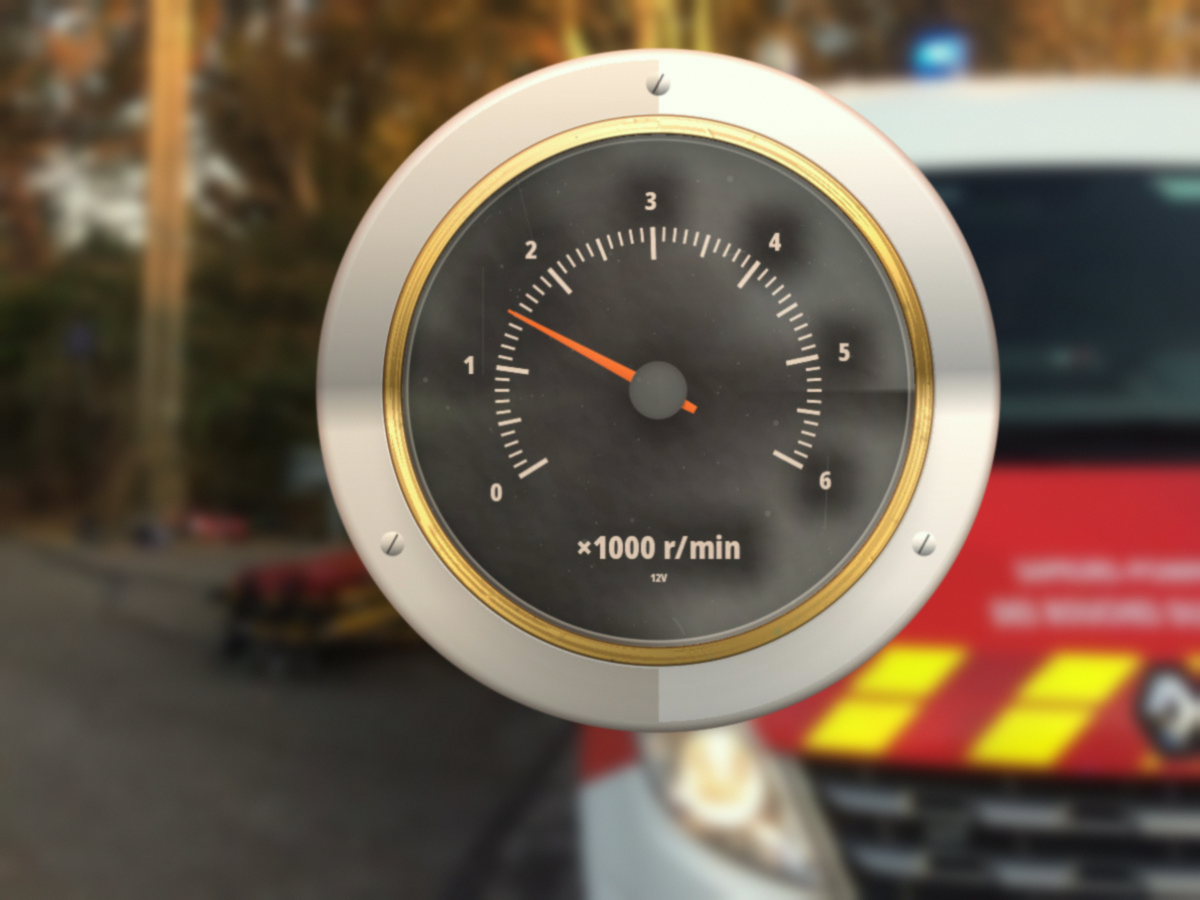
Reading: {"value": 1500, "unit": "rpm"}
